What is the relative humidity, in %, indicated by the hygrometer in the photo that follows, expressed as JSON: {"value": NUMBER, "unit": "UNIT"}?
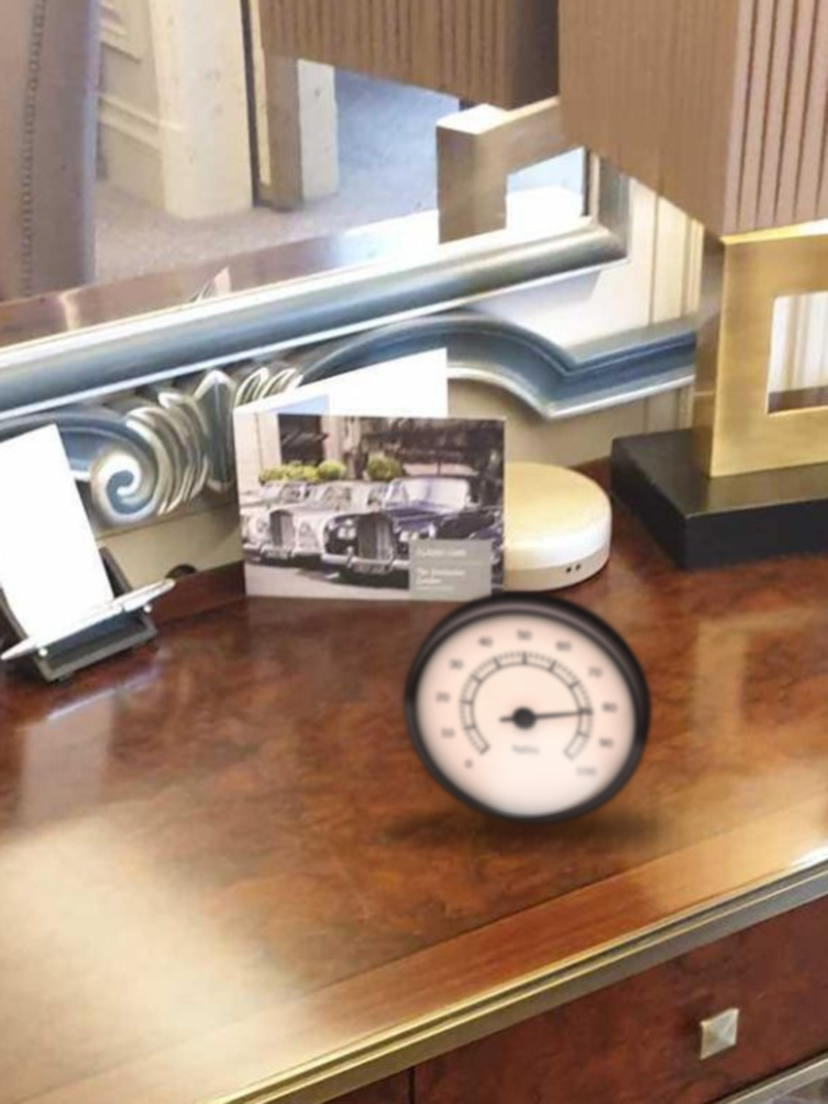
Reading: {"value": 80, "unit": "%"}
